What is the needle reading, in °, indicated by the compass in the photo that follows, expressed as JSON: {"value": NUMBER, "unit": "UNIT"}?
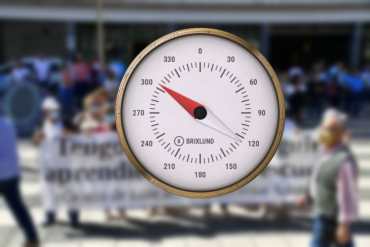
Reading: {"value": 305, "unit": "°"}
